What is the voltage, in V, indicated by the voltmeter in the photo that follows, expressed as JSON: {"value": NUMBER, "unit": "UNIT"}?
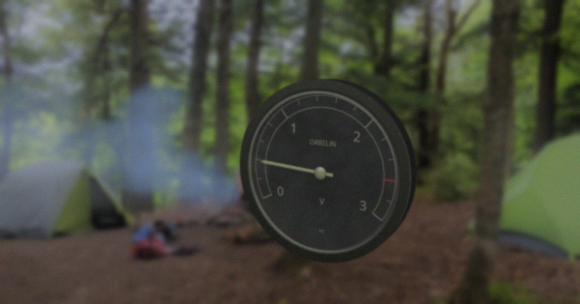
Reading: {"value": 0.4, "unit": "V"}
